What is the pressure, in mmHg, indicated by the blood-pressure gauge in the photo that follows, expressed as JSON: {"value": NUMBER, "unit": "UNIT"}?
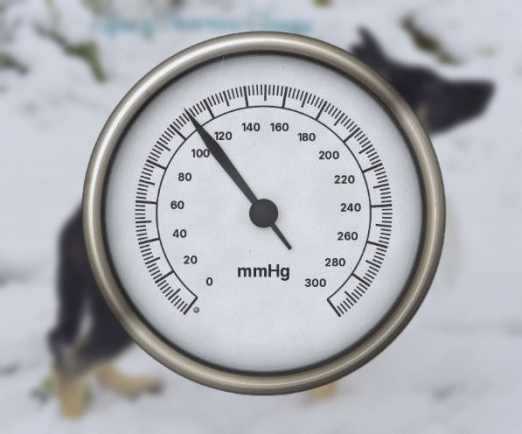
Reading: {"value": 110, "unit": "mmHg"}
